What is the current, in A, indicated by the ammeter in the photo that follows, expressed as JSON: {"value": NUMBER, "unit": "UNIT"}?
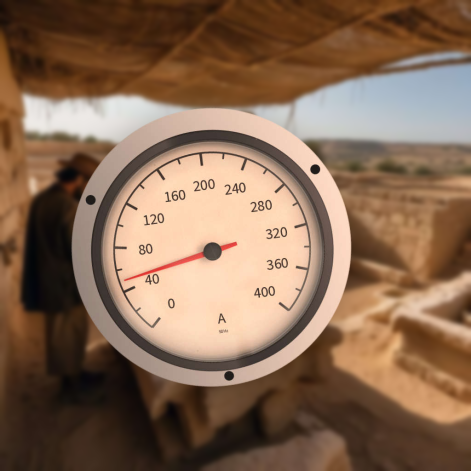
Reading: {"value": 50, "unit": "A"}
